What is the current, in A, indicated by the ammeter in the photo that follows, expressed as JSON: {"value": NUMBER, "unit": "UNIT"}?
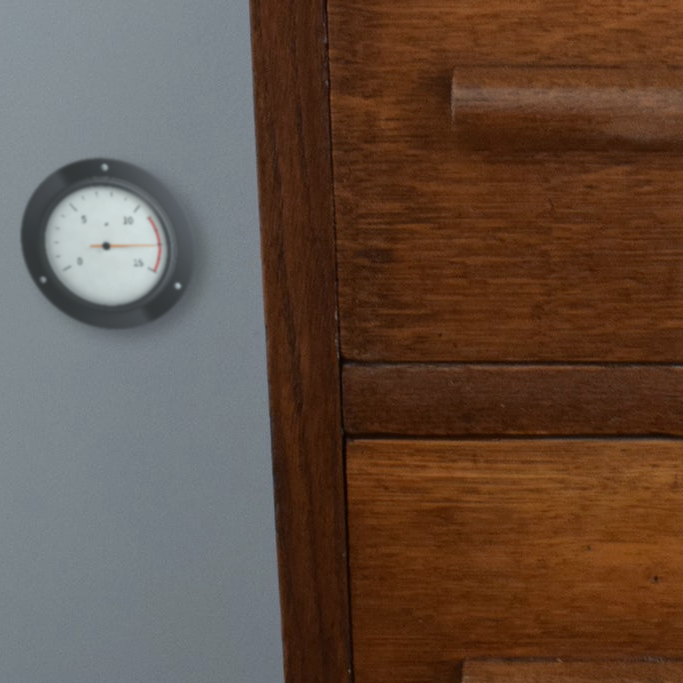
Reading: {"value": 13, "unit": "A"}
